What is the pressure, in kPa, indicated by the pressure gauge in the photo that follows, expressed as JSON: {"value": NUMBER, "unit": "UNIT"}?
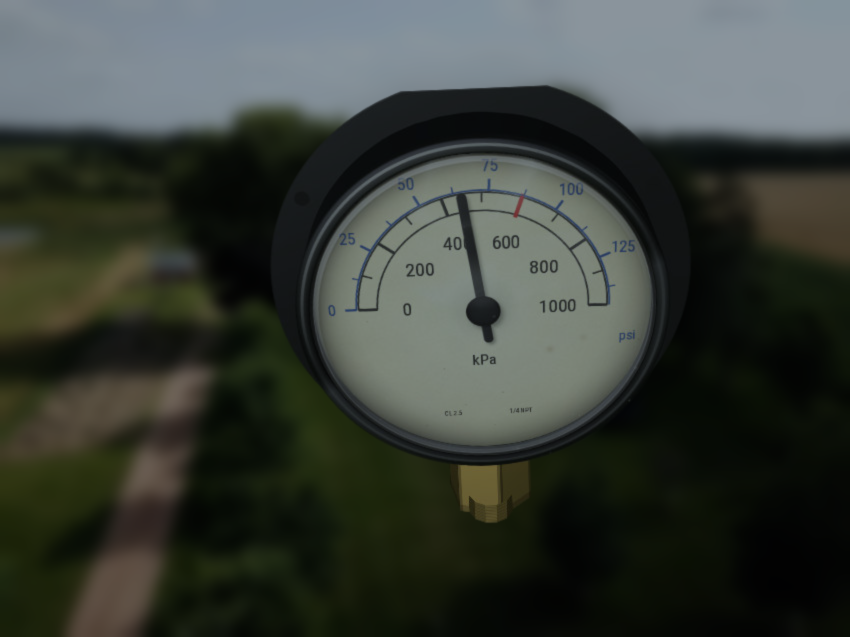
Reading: {"value": 450, "unit": "kPa"}
